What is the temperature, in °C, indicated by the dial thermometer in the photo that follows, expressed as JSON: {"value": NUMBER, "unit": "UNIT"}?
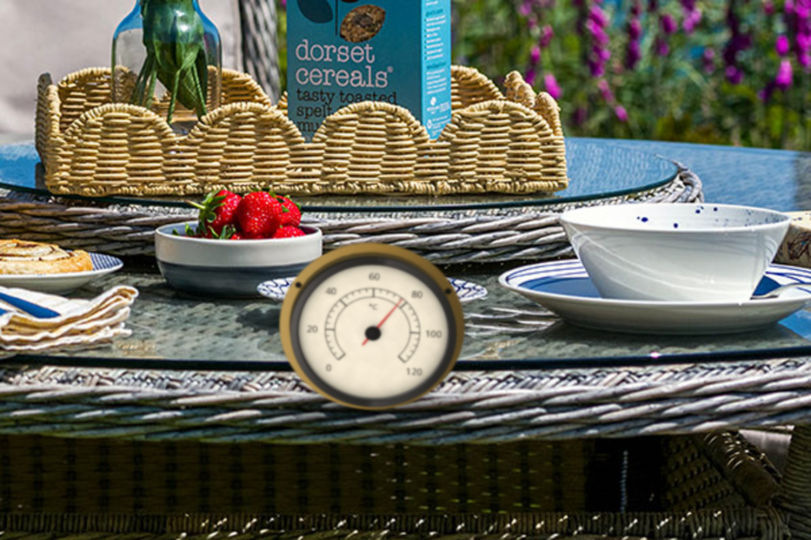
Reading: {"value": 76, "unit": "°C"}
